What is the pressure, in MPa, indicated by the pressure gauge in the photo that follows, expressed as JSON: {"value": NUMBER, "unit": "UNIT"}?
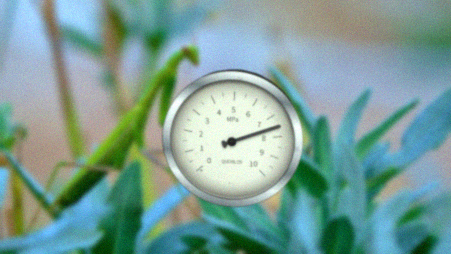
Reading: {"value": 7.5, "unit": "MPa"}
